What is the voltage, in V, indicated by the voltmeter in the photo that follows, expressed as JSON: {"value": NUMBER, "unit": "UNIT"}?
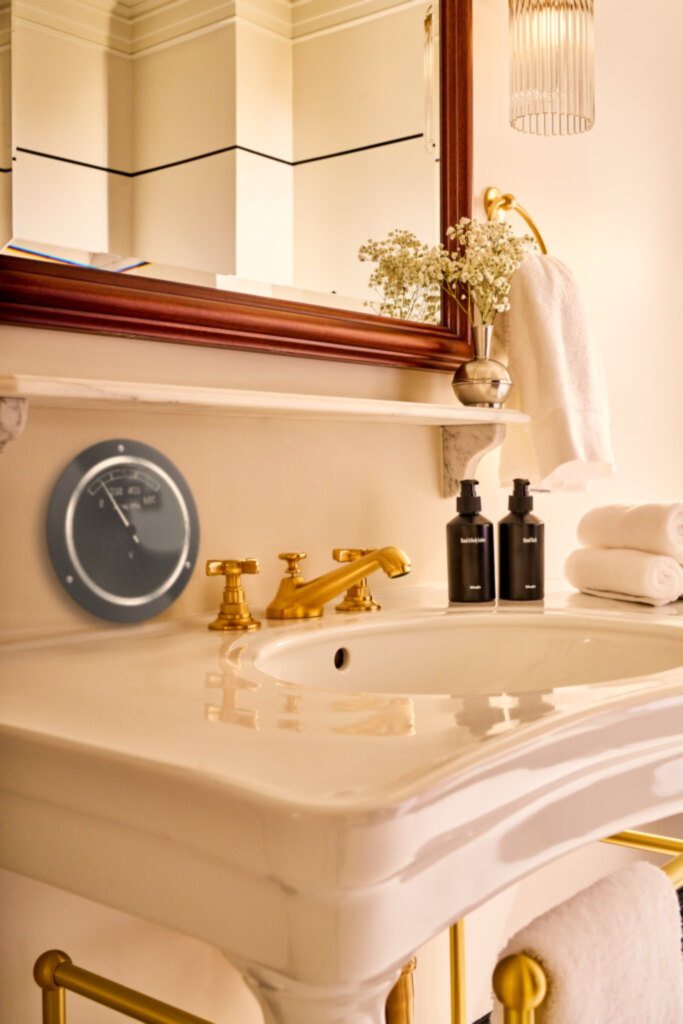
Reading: {"value": 100, "unit": "V"}
